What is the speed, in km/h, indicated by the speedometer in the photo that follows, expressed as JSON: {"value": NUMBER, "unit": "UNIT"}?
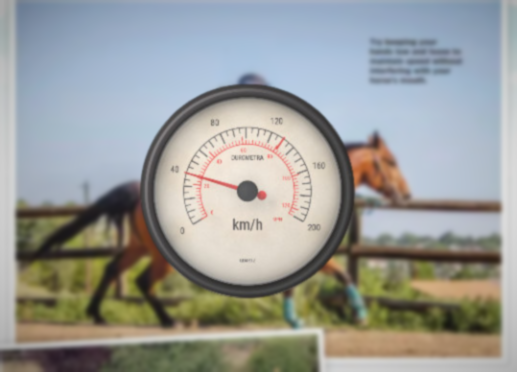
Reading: {"value": 40, "unit": "km/h"}
